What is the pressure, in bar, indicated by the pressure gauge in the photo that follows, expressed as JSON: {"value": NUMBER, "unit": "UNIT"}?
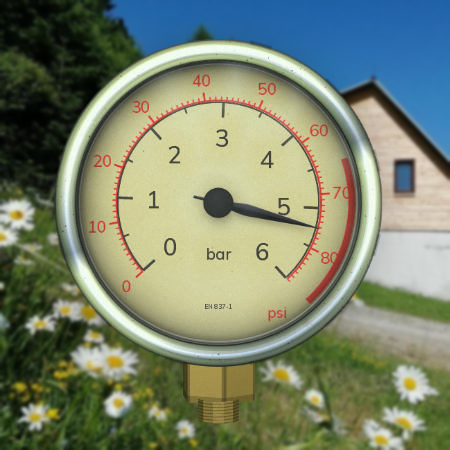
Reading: {"value": 5.25, "unit": "bar"}
